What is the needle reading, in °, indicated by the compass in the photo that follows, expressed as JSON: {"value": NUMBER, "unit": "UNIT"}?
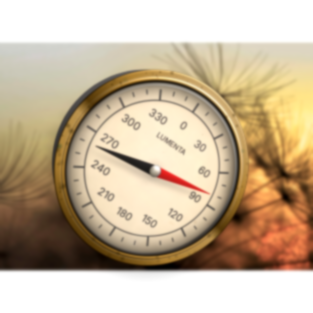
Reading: {"value": 80, "unit": "°"}
